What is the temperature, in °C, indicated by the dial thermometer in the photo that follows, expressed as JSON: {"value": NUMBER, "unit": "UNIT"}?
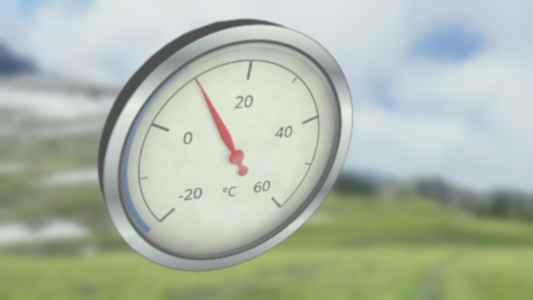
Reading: {"value": 10, "unit": "°C"}
